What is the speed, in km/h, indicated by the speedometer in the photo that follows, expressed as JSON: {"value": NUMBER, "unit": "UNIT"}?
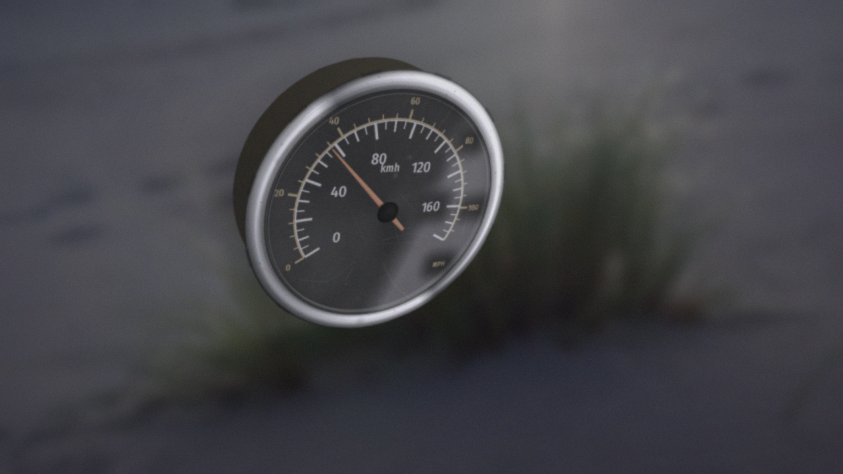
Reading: {"value": 57.5, "unit": "km/h"}
